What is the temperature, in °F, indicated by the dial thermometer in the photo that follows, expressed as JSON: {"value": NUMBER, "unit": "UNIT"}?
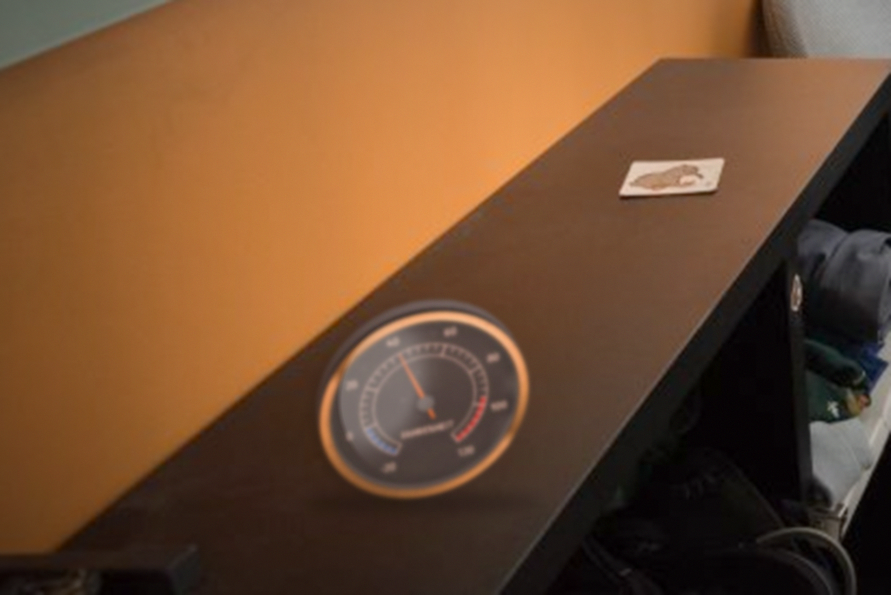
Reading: {"value": 40, "unit": "°F"}
